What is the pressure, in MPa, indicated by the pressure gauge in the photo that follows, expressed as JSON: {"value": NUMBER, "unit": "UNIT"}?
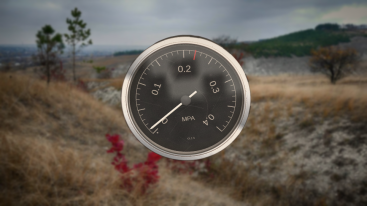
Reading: {"value": 0.01, "unit": "MPa"}
